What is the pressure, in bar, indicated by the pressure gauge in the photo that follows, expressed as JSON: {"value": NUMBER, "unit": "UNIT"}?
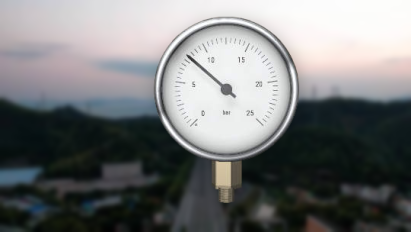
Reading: {"value": 8, "unit": "bar"}
